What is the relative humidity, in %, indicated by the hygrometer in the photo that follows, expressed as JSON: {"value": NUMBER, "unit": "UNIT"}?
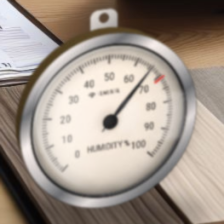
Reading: {"value": 65, "unit": "%"}
